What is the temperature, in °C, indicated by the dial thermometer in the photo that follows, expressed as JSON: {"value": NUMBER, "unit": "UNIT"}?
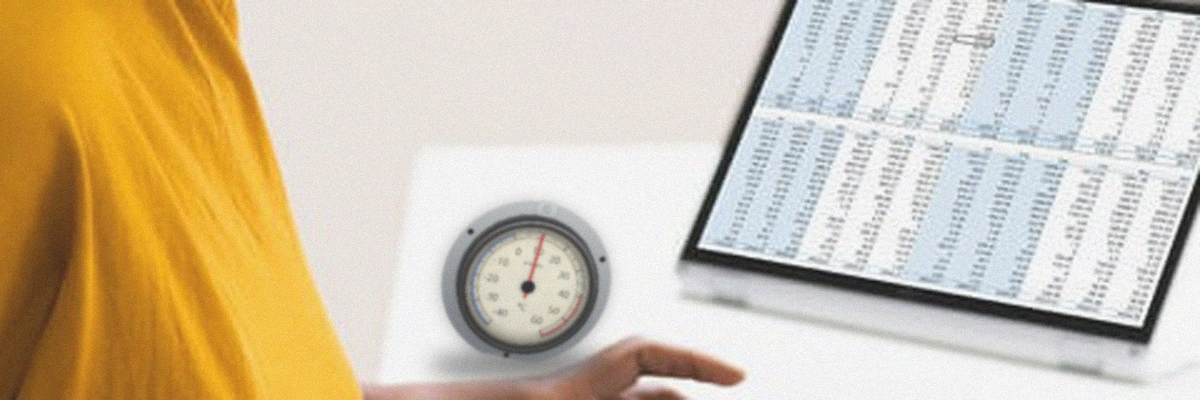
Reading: {"value": 10, "unit": "°C"}
